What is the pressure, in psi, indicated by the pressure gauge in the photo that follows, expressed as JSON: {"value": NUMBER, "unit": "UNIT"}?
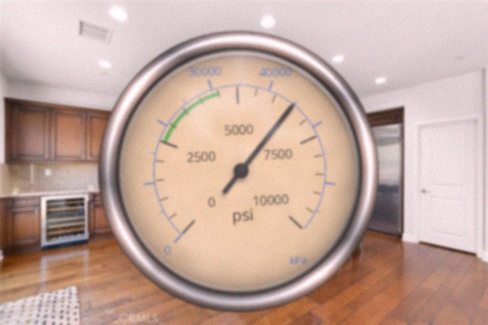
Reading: {"value": 6500, "unit": "psi"}
